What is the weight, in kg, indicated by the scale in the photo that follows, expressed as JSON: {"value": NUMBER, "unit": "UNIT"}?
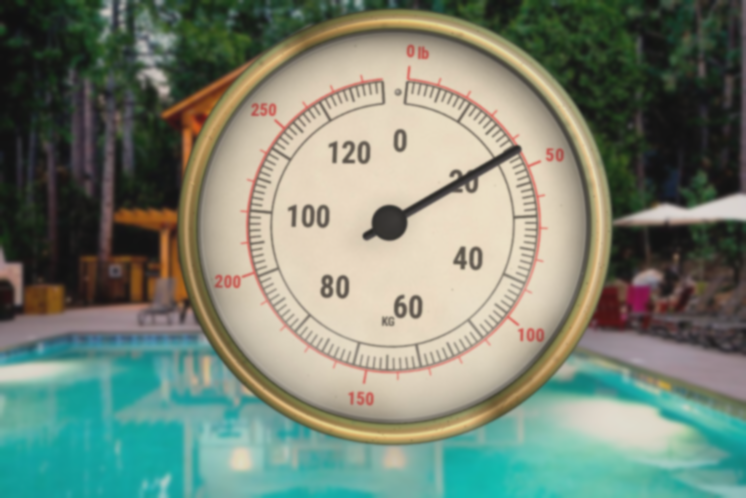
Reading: {"value": 20, "unit": "kg"}
